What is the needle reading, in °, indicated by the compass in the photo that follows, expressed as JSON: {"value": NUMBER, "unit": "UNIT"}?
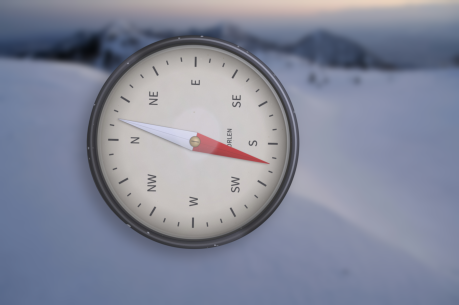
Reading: {"value": 195, "unit": "°"}
